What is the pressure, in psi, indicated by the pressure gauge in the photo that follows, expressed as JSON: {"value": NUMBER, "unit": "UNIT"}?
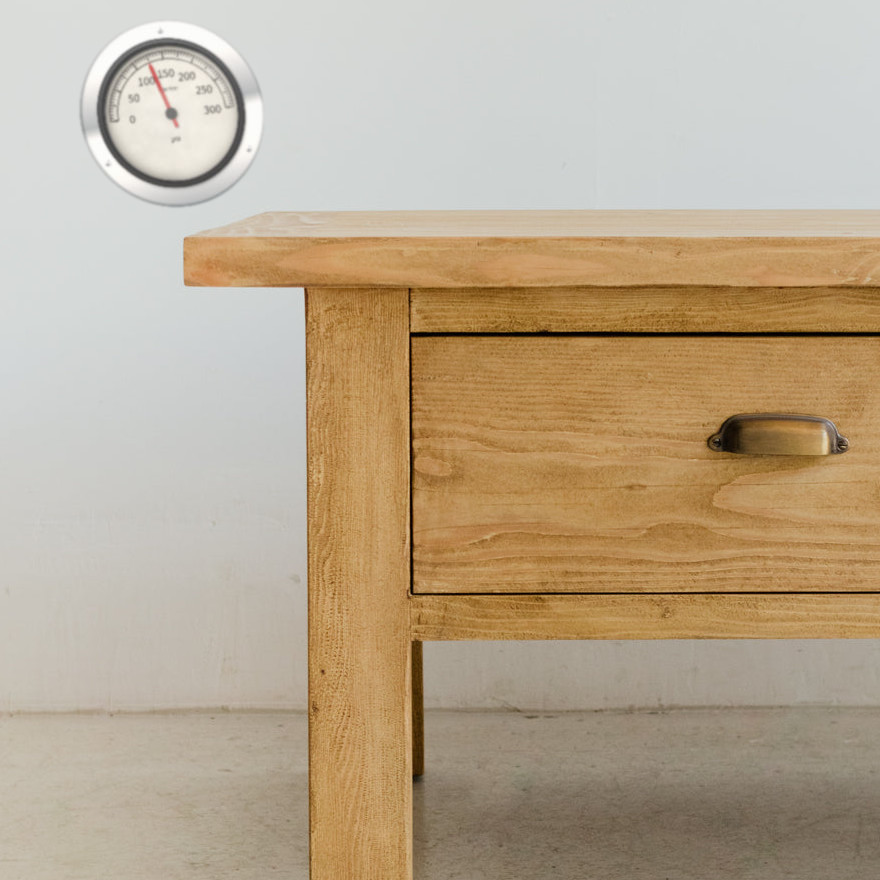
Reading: {"value": 125, "unit": "psi"}
